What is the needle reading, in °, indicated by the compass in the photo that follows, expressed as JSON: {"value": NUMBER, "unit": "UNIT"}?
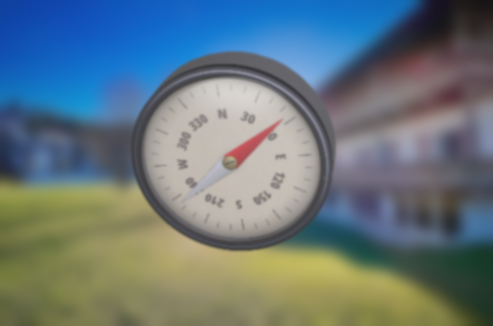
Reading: {"value": 55, "unit": "°"}
